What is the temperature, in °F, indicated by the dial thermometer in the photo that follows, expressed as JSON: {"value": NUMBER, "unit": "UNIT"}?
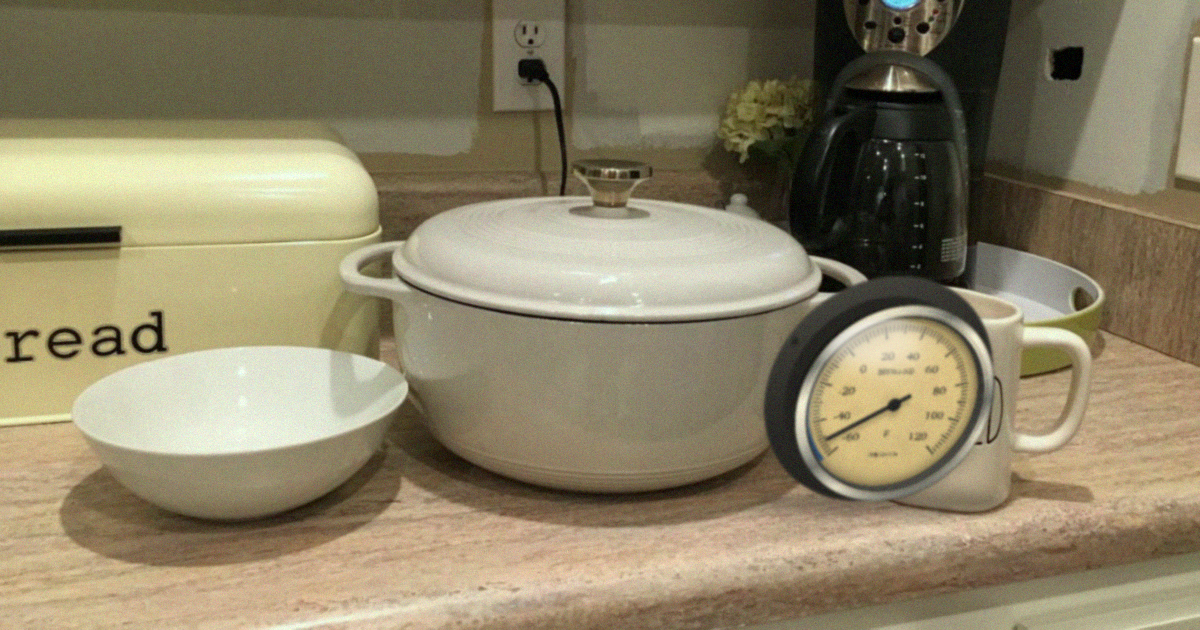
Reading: {"value": -50, "unit": "°F"}
